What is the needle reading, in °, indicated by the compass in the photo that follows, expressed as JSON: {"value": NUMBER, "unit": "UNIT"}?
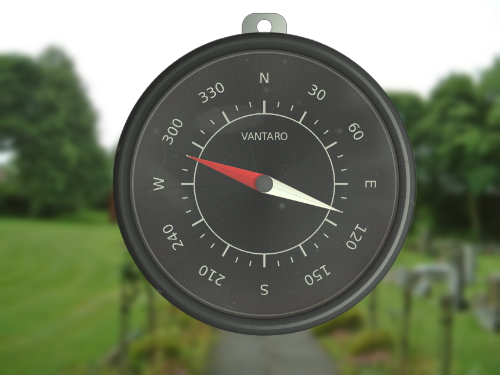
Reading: {"value": 290, "unit": "°"}
